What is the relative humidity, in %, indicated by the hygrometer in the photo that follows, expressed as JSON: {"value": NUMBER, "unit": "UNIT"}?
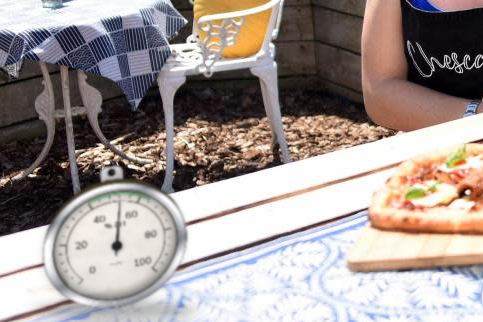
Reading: {"value": 52, "unit": "%"}
